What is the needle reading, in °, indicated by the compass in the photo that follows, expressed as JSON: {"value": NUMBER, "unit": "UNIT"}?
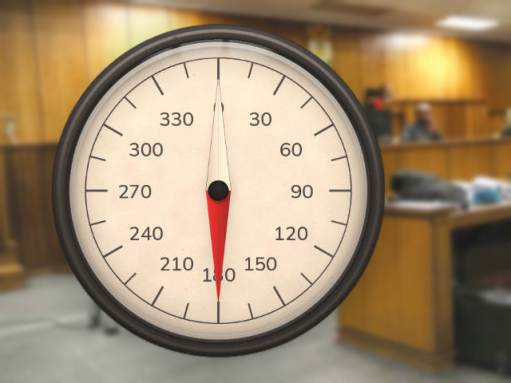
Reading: {"value": 180, "unit": "°"}
